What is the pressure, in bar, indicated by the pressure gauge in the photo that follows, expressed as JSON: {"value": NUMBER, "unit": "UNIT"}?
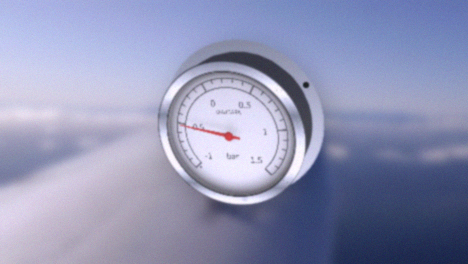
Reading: {"value": -0.5, "unit": "bar"}
